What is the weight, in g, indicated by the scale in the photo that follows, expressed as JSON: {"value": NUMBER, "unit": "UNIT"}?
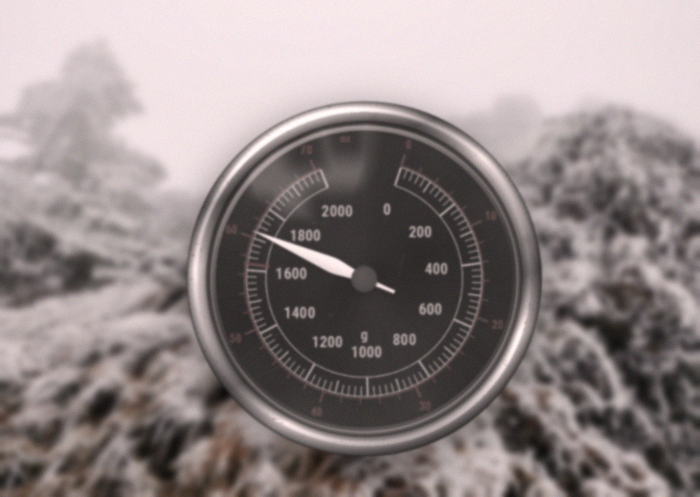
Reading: {"value": 1720, "unit": "g"}
